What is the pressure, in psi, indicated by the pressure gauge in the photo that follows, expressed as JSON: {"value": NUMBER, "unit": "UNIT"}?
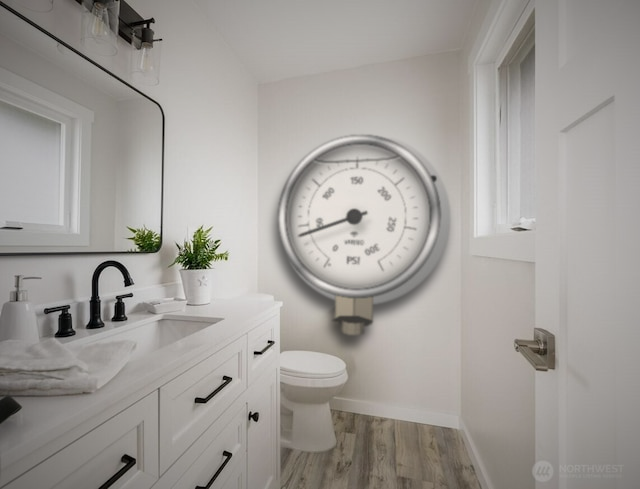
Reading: {"value": 40, "unit": "psi"}
